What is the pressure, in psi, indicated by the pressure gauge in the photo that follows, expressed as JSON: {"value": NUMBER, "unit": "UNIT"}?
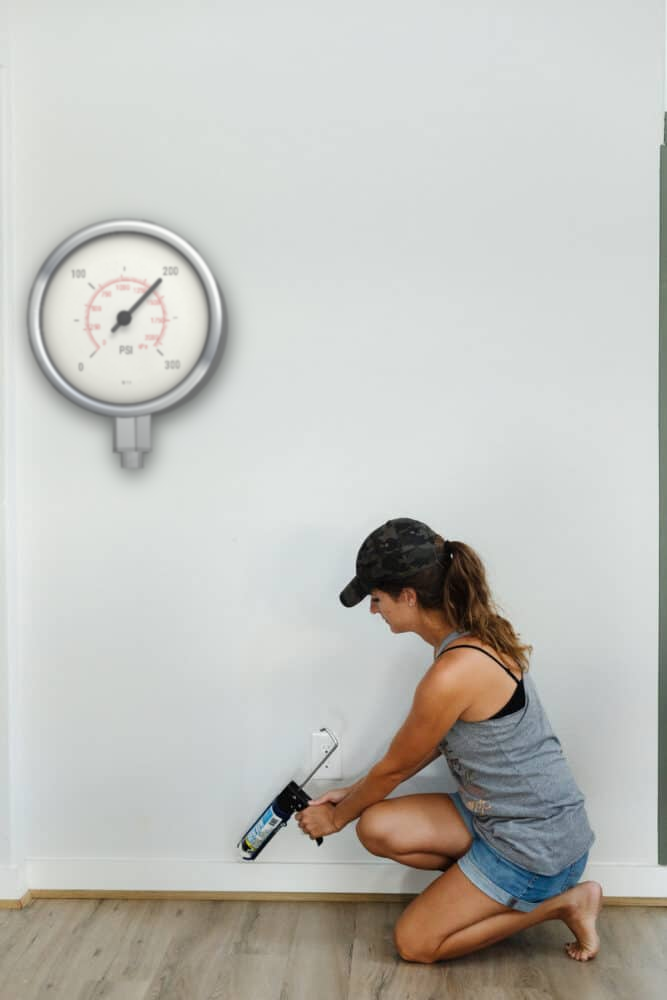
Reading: {"value": 200, "unit": "psi"}
